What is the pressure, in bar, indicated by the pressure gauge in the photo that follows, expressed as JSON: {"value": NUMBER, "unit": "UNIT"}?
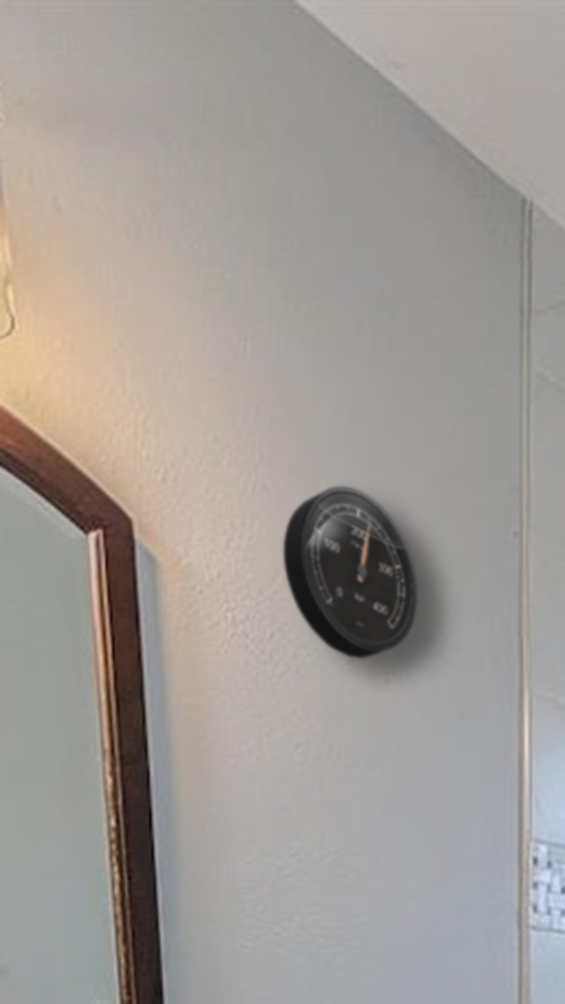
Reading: {"value": 220, "unit": "bar"}
